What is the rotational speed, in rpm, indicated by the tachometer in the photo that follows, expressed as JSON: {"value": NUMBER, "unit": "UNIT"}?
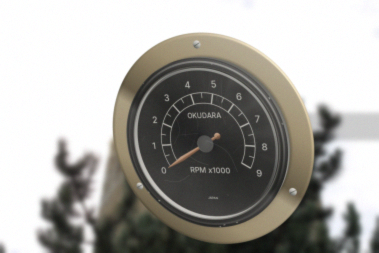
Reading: {"value": 0, "unit": "rpm"}
